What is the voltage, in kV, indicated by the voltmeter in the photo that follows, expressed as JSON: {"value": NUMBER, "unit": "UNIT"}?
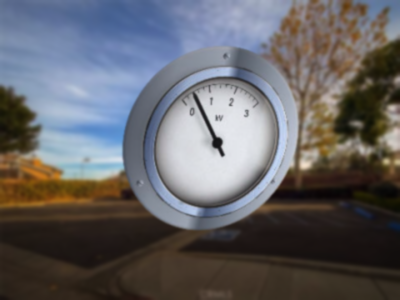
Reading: {"value": 0.4, "unit": "kV"}
